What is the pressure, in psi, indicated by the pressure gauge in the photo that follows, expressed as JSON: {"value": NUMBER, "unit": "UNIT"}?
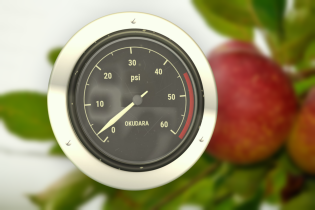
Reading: {"value": 2.5, "unit": "psi"}
